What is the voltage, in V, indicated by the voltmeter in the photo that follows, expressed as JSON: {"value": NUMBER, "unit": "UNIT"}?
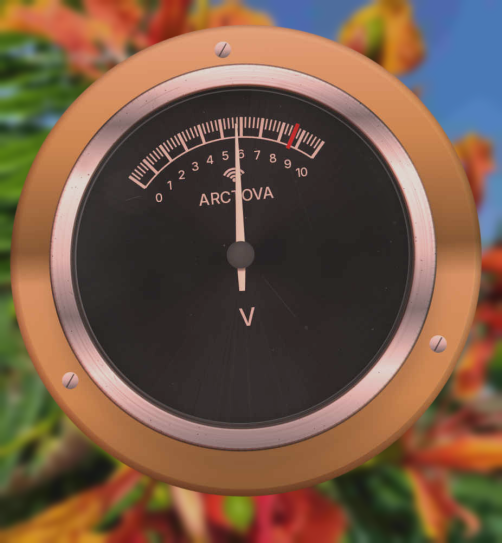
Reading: {"value": 5.8, "unit": "V"}
